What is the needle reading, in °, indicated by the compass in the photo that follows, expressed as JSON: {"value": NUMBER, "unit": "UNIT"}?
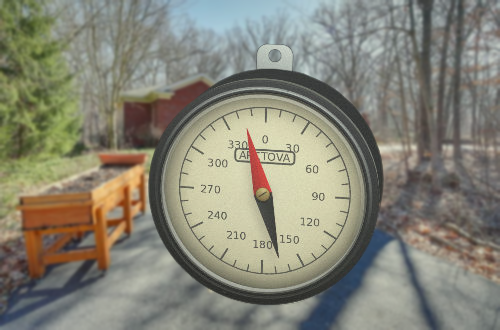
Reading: {"value": 345, "unit": "°"}
